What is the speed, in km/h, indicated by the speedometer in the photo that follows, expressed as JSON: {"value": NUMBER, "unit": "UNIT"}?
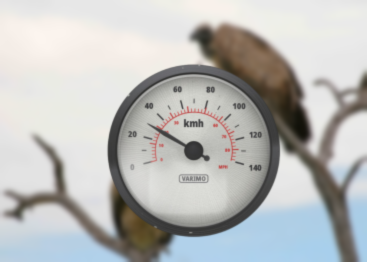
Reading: {"value": 30, "unit": "km/h"}
